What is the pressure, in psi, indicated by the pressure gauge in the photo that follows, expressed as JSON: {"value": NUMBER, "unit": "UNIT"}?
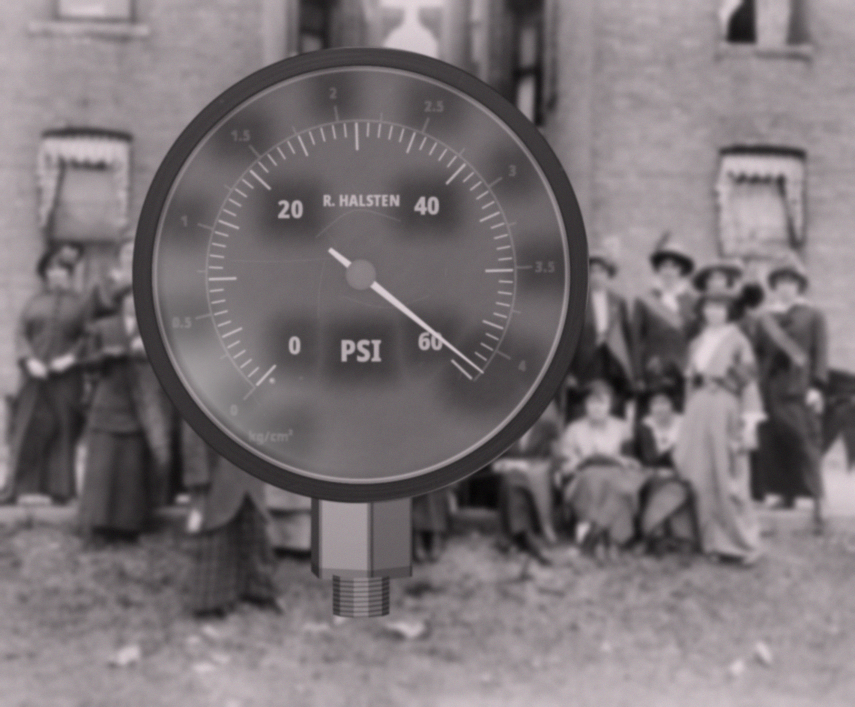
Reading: {"value": 59, "unit": "psi"}
